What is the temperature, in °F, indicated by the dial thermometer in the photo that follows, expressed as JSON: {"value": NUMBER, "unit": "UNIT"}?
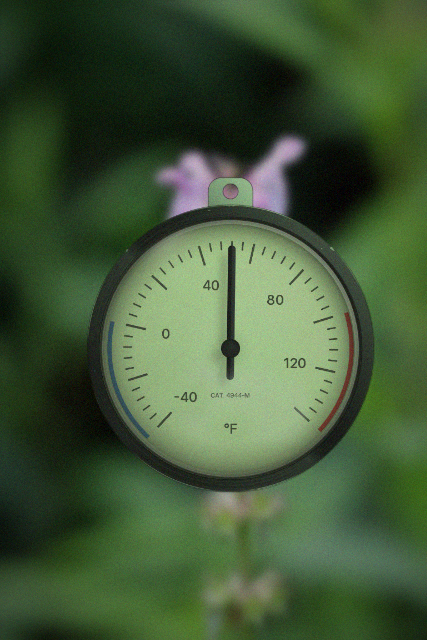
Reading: {"value": 52, "unit": "°F"}
